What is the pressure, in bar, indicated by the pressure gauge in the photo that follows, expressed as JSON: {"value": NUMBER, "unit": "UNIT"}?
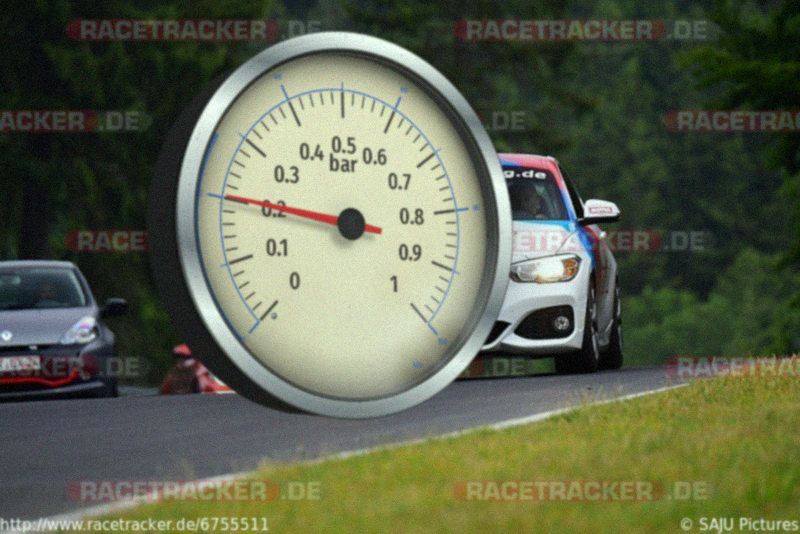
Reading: {"value": 0.2, "unit": "bar"}
